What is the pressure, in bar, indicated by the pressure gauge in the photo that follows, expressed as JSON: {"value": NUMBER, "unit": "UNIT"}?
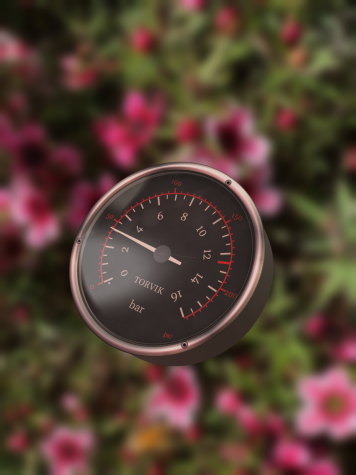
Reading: {"value": 3, "unit": "bar"}
